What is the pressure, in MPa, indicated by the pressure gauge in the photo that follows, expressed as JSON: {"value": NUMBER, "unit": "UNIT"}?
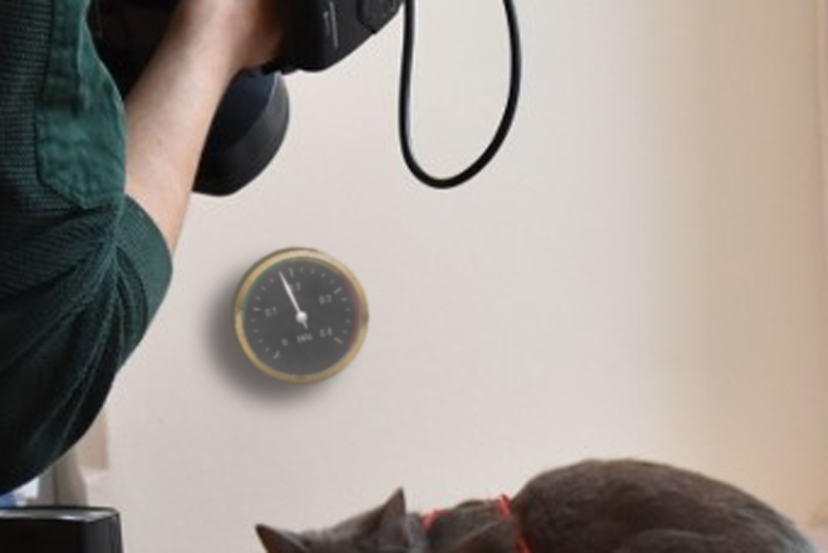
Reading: {"value": 0.18, "unit": "MPa"}
